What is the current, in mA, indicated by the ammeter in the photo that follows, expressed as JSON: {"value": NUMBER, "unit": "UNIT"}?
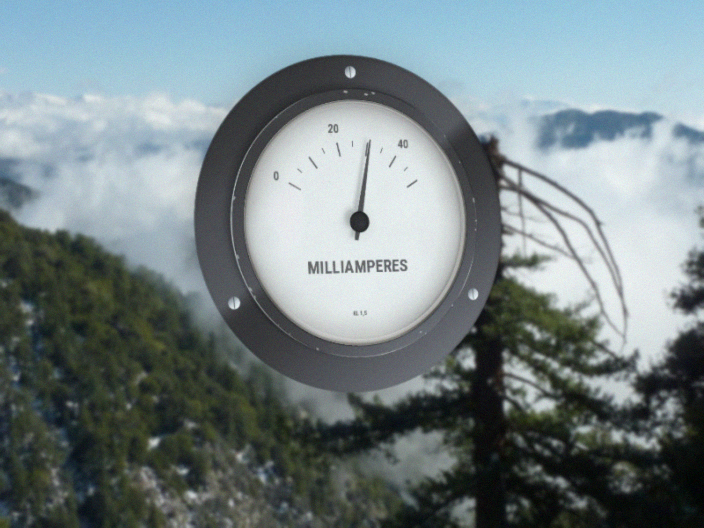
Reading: {"value": 30, "unit": "mA"}
